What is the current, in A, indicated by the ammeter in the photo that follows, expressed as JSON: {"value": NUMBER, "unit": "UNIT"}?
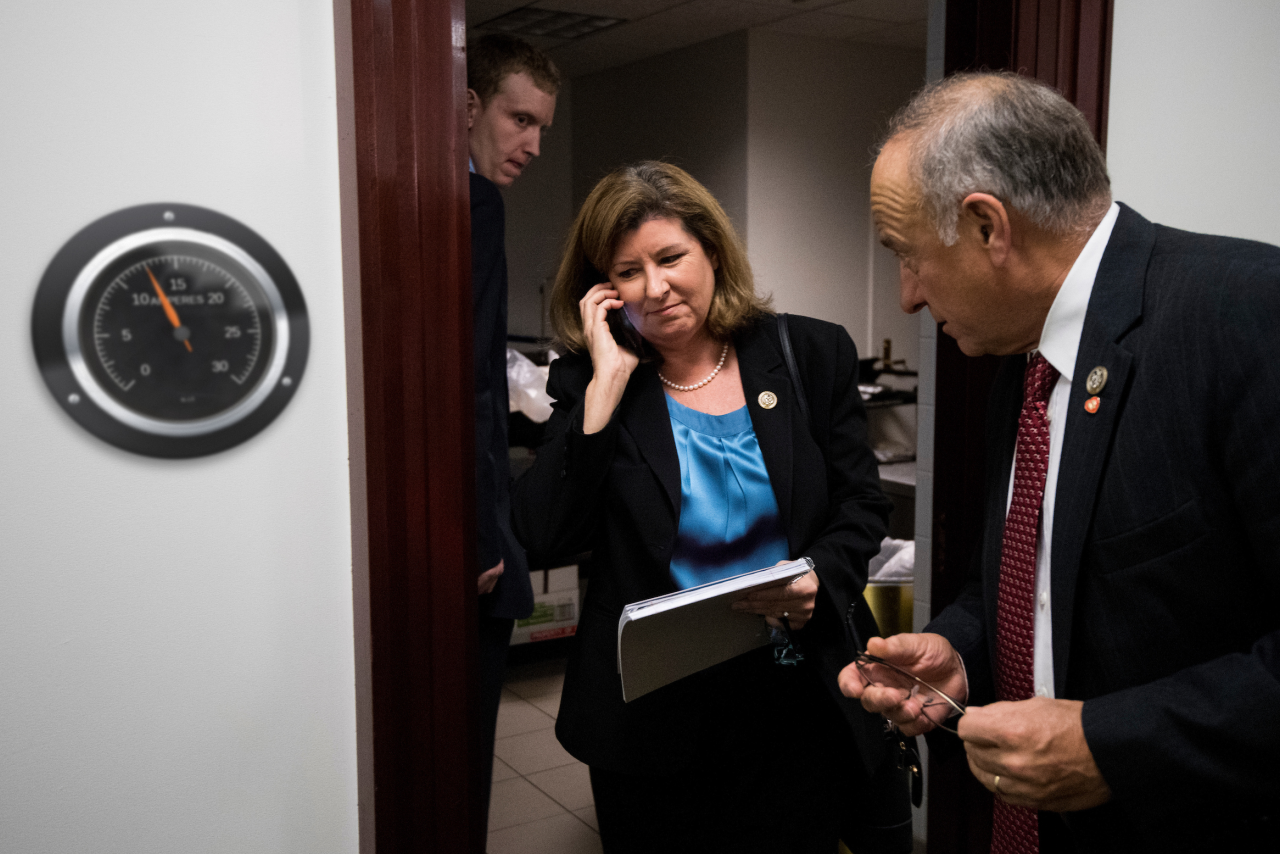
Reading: {"value": 12.5, "unit": "A"}
